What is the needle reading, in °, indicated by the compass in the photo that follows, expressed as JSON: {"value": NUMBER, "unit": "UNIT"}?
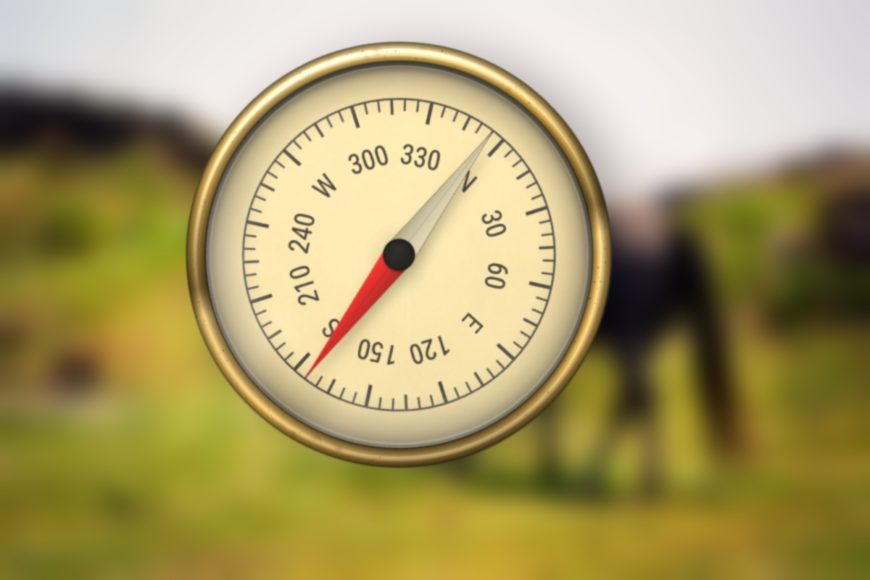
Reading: {"value": 175, "unit": "°"}
